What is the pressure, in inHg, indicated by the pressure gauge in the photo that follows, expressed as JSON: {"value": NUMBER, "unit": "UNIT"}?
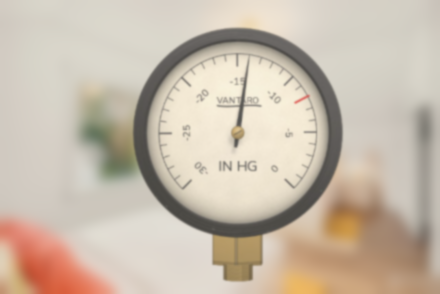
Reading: {"value": -14, "unit": "inHg"}
